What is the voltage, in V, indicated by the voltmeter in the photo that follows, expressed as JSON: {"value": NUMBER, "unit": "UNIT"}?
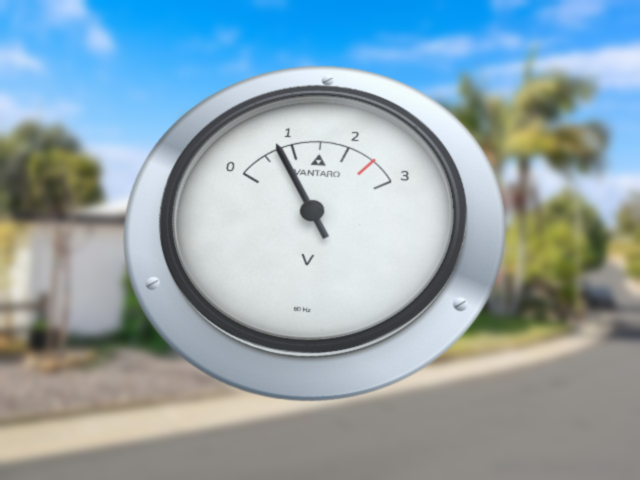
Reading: {"value": 0.75, "unit": "V"}
